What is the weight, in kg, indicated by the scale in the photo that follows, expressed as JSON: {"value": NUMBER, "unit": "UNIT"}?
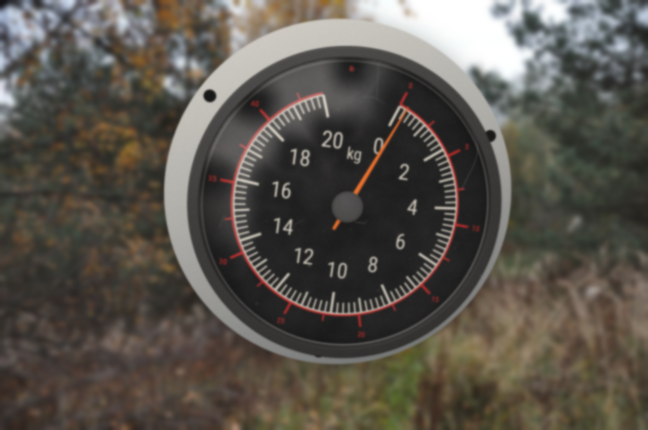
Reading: {"value": 0.2, "unit": "kg"}
